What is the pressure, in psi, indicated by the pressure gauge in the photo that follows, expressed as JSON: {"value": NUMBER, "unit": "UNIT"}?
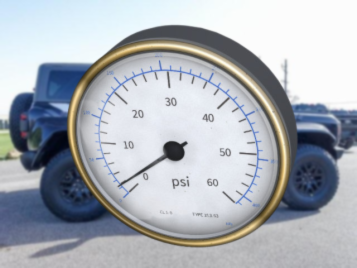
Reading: {"value": 2, "unit": "psi"}
